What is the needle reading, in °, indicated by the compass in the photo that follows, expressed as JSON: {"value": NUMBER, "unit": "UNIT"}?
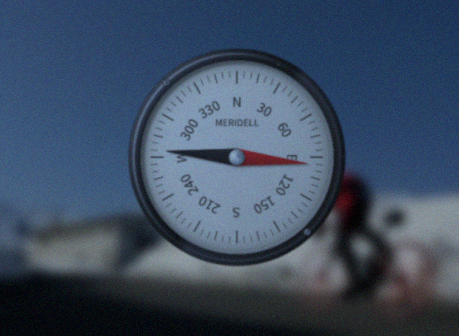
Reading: {"value": 95, "unit": "°"}
